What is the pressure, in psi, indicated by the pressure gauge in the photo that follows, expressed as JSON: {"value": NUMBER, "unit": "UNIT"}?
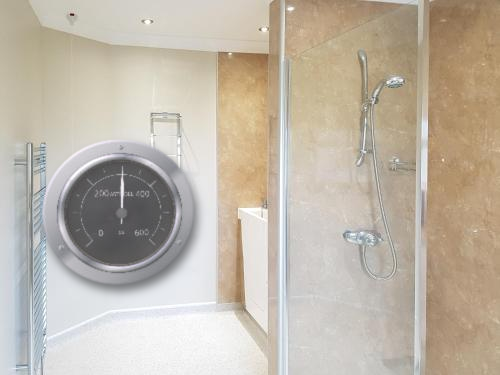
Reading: {"value": 300, "unit": "psi"}
